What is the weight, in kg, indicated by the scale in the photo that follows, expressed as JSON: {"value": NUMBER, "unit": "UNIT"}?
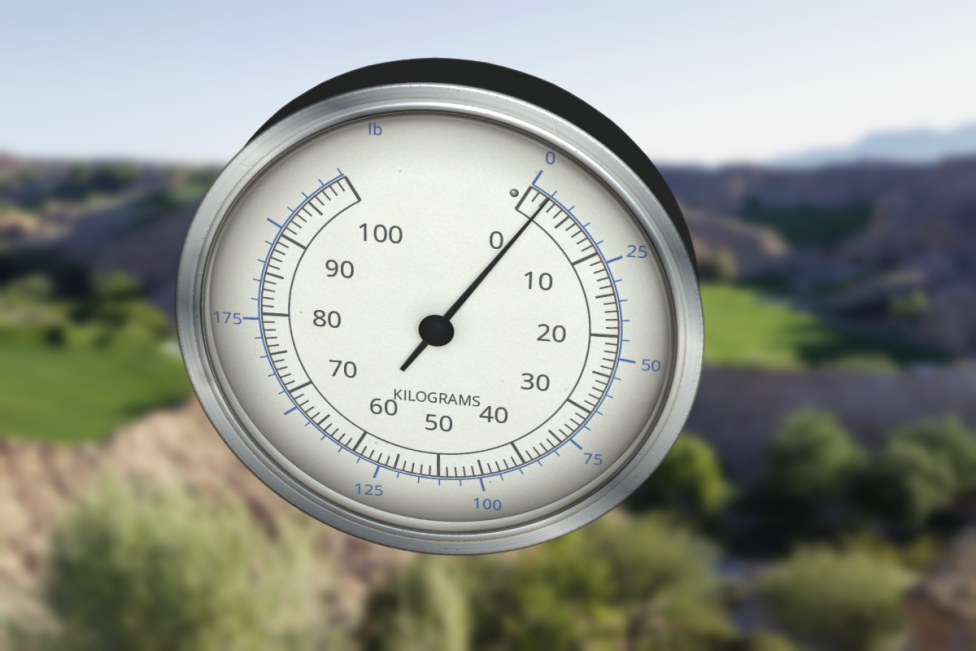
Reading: {"value": 2, "unit": "kg"}
